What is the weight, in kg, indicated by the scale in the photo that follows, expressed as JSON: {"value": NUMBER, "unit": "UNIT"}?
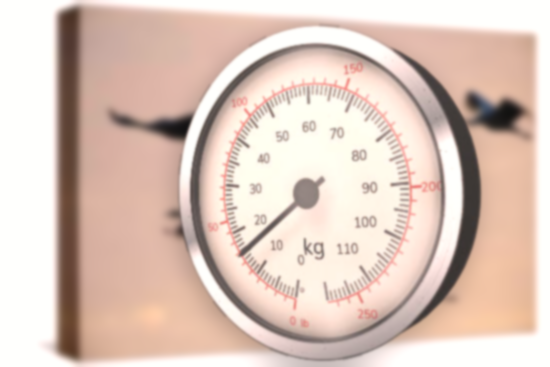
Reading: {"value": 15, "unit": "kg"}
